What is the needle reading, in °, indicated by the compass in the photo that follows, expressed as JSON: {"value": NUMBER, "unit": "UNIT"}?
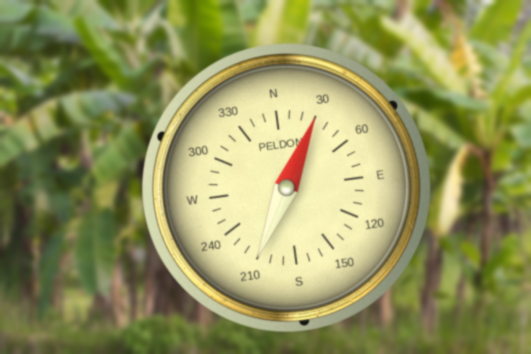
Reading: {"value": 30, "unit": "°"}
